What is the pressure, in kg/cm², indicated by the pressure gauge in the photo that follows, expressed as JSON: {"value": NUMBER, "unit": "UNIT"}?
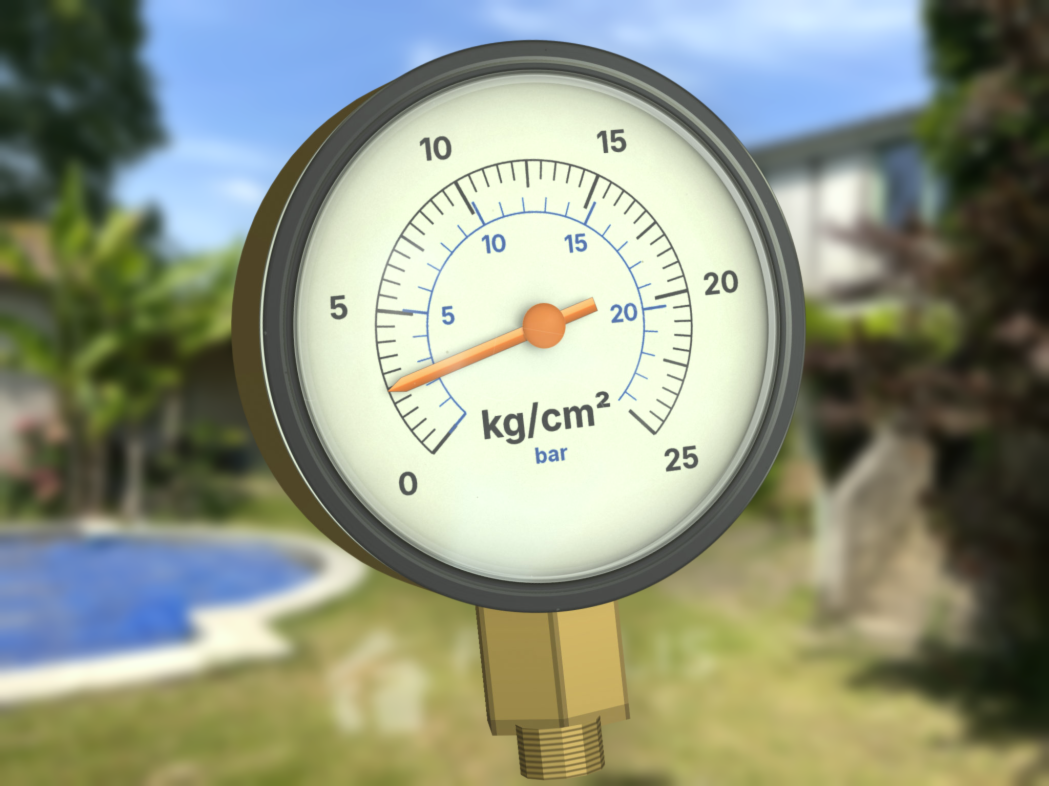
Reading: {"value": 2.5, "unit": "kg/cm²"}
